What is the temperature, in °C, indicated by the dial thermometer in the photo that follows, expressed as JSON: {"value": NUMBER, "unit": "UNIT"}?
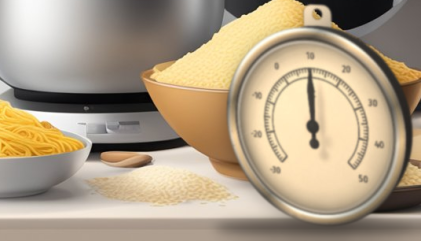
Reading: {"value": 10, "unit": "°C"}
